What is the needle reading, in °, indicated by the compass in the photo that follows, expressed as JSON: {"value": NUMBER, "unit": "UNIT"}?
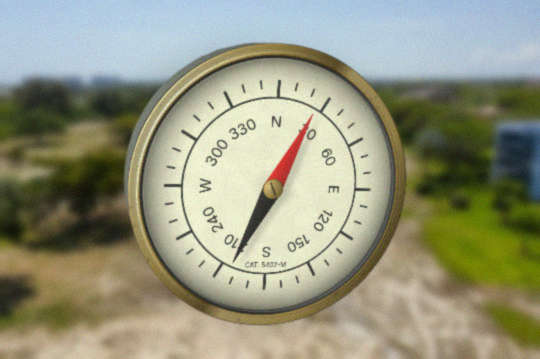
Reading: {"value": 25, "unit": "°"}
